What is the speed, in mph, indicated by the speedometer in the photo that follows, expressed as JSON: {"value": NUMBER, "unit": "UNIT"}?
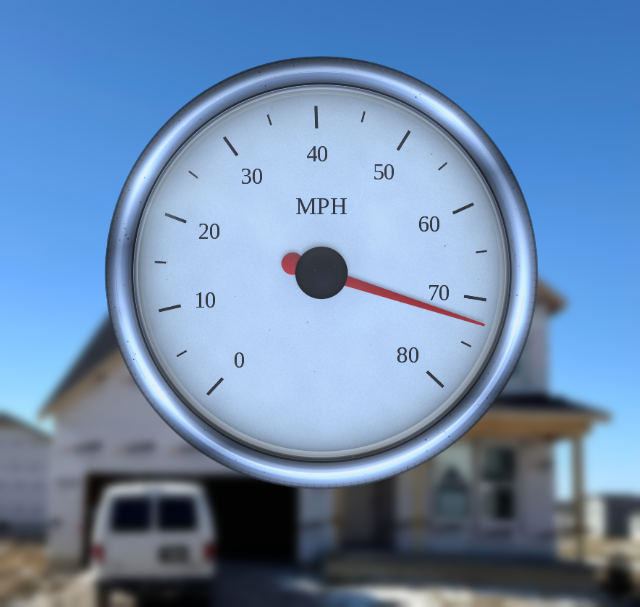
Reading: {"value": 72.5, "unit": "mph"}
